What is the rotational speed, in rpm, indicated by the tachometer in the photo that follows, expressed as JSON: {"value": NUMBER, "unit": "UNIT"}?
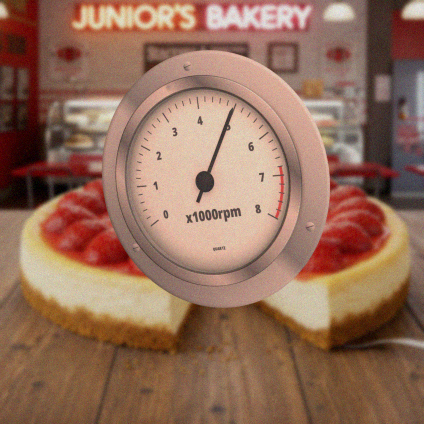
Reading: {"value": 5000, "unit": "rpm"}
